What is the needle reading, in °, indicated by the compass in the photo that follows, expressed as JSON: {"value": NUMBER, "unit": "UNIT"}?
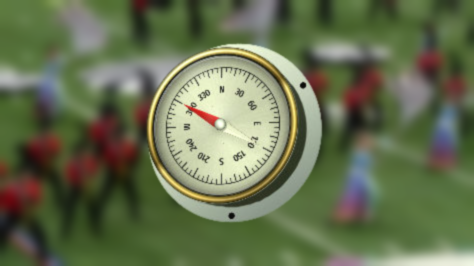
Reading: {"value": 300, "unit": "°"}
